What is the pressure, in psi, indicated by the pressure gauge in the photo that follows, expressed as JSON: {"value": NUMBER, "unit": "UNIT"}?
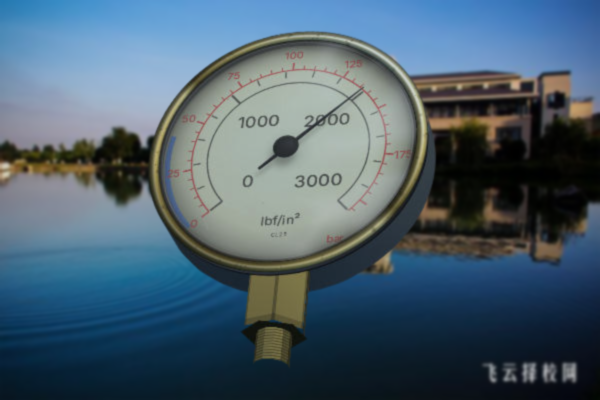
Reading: {"value": 2000, "unit": "psi"}
